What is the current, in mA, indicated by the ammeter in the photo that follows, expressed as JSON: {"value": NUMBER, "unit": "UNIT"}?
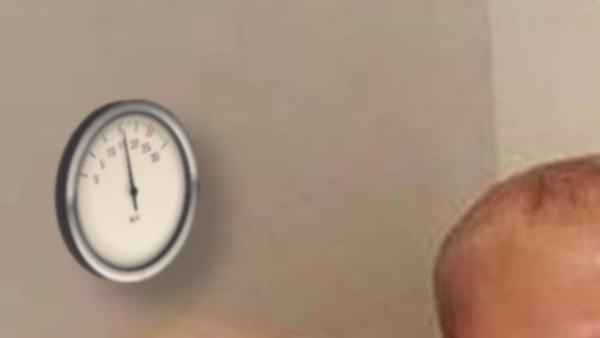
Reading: {"value": 15, "unit": "mA"}
